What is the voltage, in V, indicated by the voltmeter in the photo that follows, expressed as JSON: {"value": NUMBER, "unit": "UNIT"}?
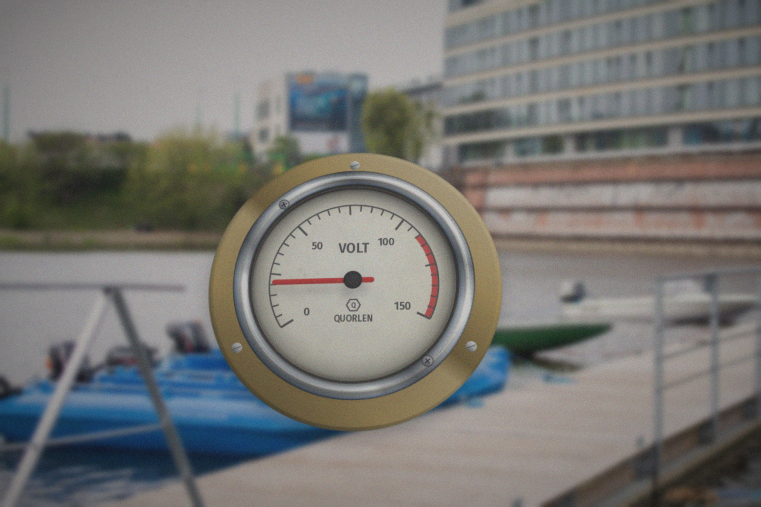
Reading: {"value": 20, "unit": "V"}
